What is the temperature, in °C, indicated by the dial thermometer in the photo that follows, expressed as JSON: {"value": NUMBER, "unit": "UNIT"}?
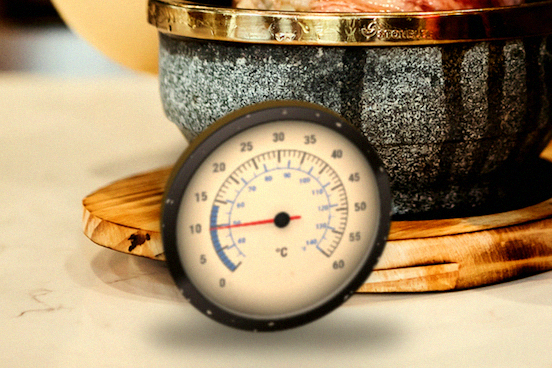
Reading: {"value": 10, "unit": "°C"}
